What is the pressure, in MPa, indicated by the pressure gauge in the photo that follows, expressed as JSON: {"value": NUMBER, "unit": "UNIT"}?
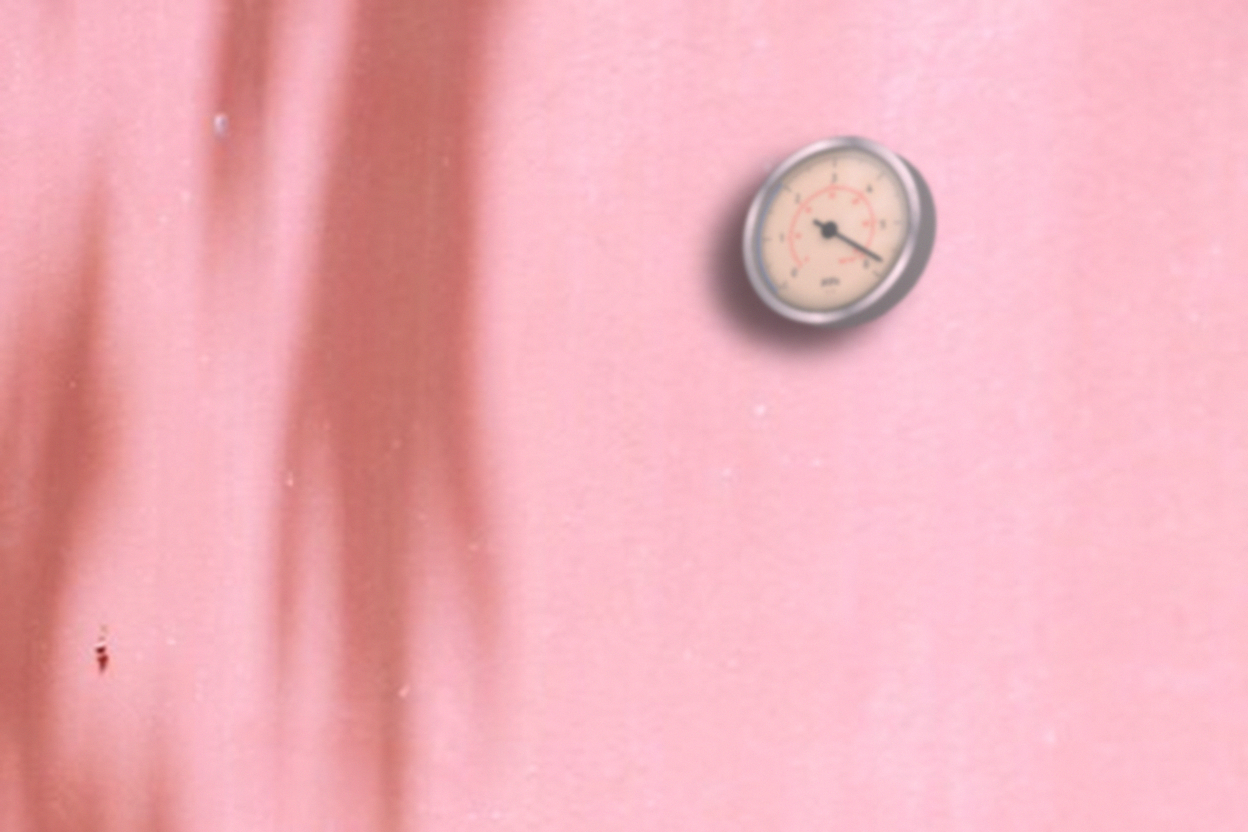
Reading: {"value": 5.75, "unit": "MPa"}
